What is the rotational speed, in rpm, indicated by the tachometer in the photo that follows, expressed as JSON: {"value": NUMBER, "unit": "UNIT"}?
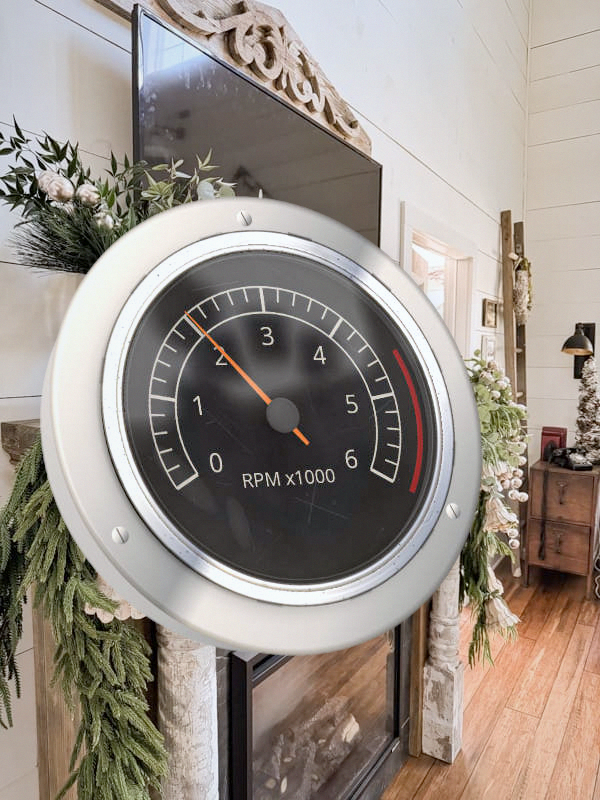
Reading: {"value": 2000, "unit": "rpm"}
